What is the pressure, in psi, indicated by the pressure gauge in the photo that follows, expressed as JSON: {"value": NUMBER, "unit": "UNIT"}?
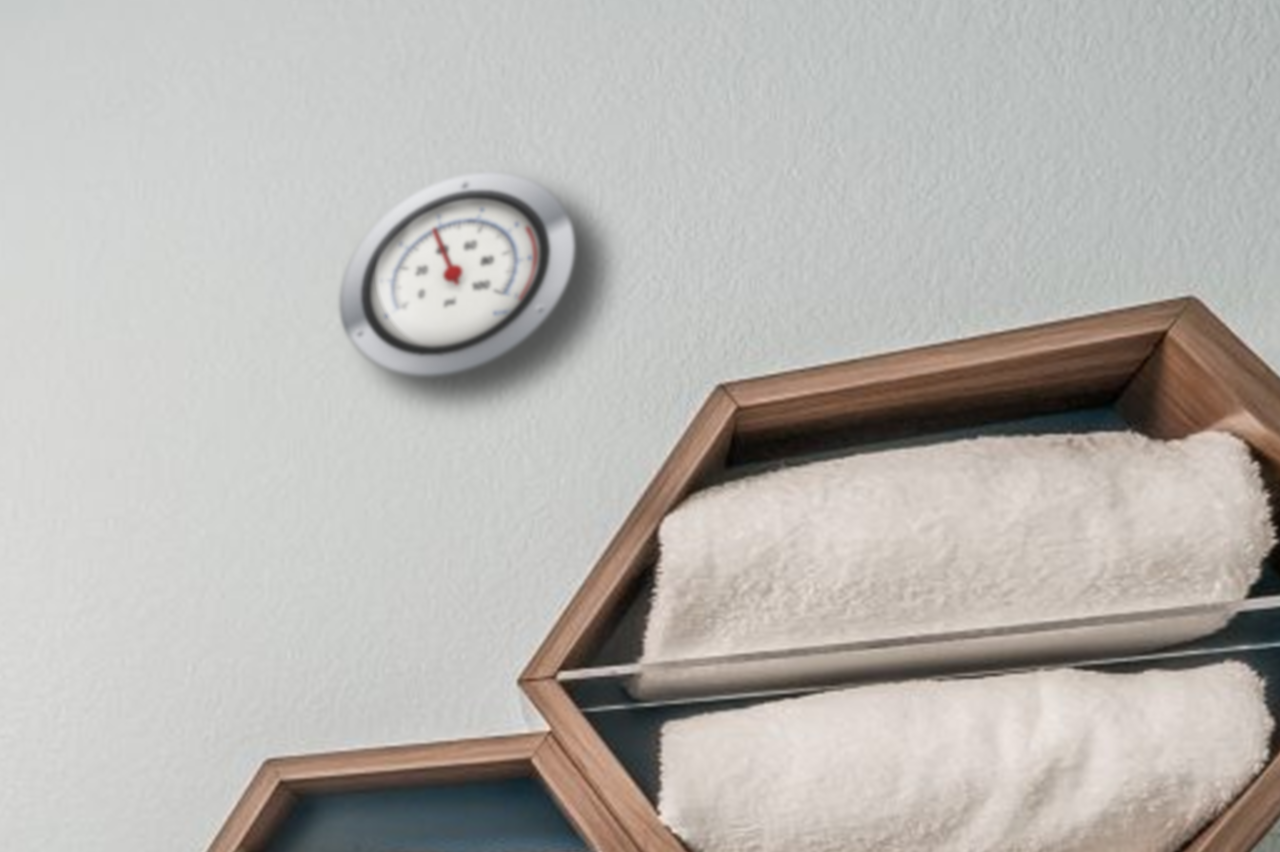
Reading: {"value": 40, "unit": "psi"}
